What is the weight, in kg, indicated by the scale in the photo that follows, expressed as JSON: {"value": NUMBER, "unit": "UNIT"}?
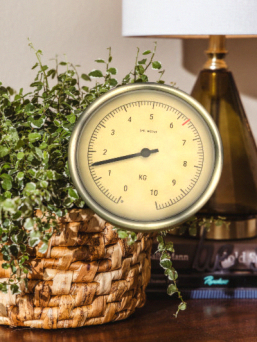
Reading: {"value": 1.5, "unit": "kg"}
